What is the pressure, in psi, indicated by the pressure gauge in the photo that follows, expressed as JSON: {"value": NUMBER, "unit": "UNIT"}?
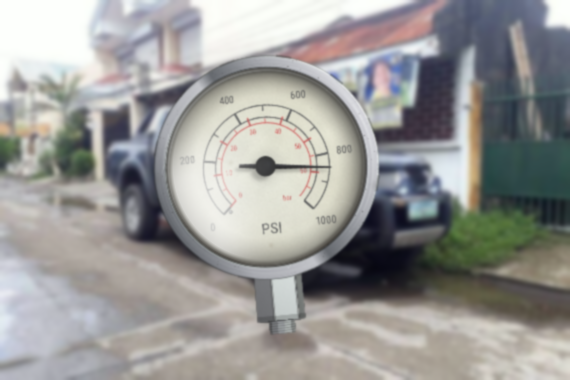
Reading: {"value": 850, "unit": "psi"}
